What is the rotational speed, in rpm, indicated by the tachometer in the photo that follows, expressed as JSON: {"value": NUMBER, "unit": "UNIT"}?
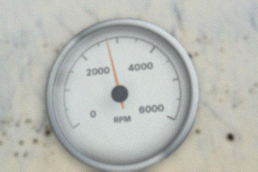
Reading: {"value": 2750, "unit": "rpm"}
